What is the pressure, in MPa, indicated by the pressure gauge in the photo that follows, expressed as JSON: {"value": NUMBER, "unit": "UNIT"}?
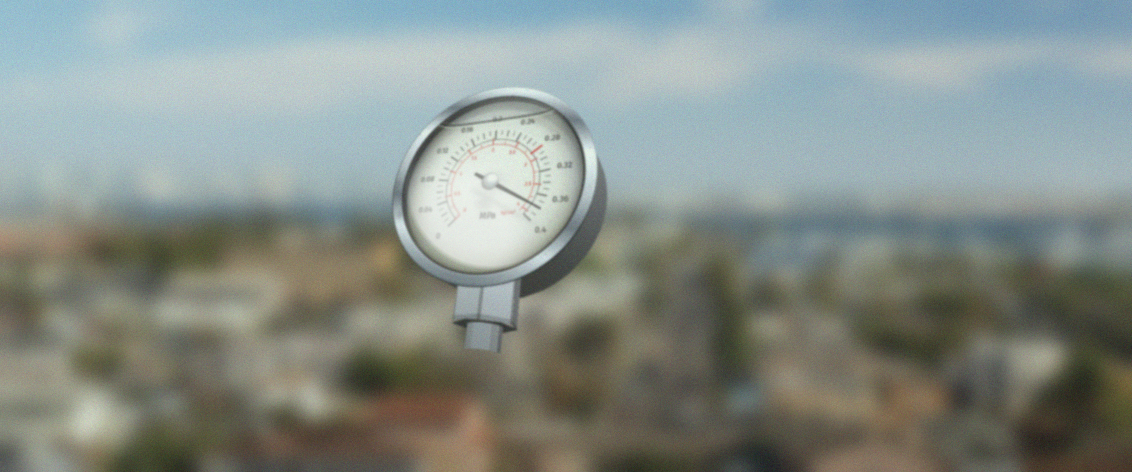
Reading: {"value": 0.38, "unit": "MPa"}
